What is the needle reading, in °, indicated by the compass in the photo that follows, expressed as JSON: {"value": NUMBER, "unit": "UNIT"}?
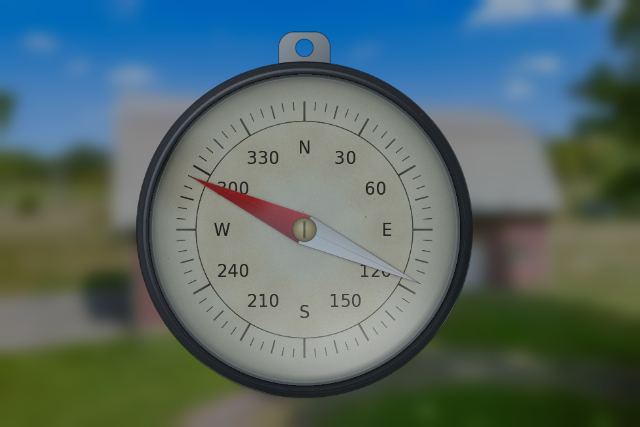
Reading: {"value": 295, "unit": "°"}
